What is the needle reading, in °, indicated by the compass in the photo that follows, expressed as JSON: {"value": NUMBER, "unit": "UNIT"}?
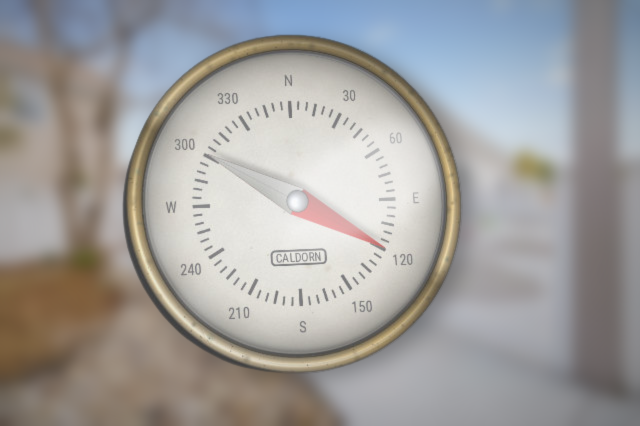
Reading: {"value": 120, "unit": "°"}
